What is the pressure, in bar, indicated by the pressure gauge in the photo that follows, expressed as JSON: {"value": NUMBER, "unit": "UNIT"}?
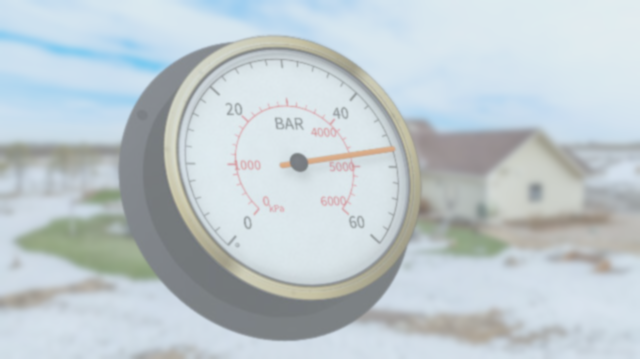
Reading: {"value": 48, "unit": "bar"}
